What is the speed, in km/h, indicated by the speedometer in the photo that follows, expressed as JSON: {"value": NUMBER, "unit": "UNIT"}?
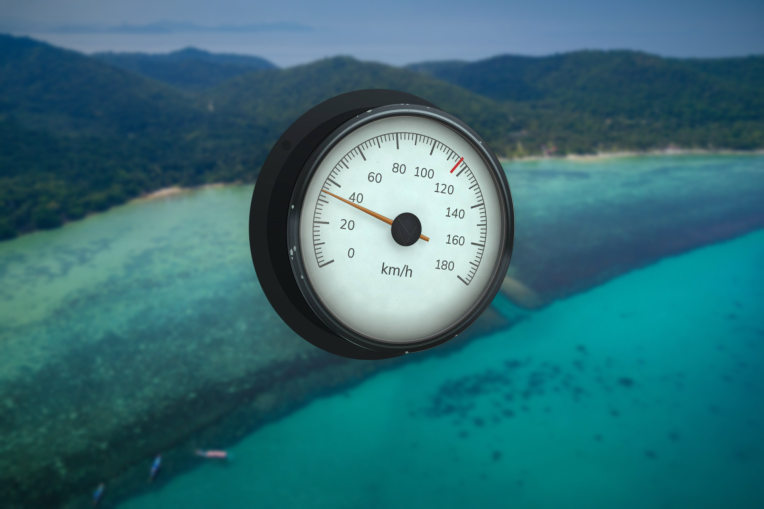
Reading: {"value": 34, "unit": "km/h"}
